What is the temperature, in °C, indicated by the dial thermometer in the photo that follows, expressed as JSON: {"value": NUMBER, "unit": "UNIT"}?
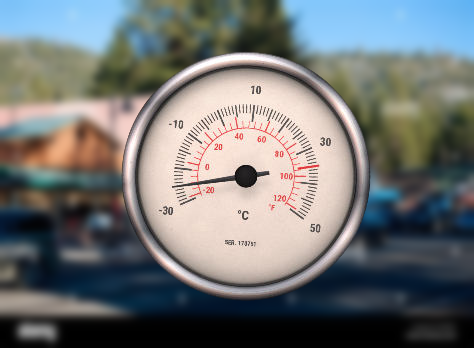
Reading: {"value": -25, "unit": "°C"}
